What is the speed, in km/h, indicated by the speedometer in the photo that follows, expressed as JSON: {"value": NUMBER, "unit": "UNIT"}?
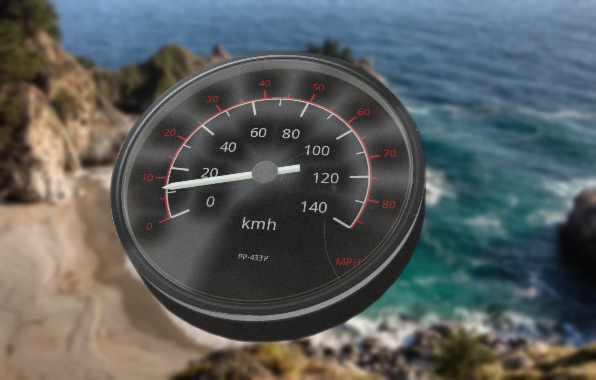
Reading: {"value": 10, "unit": "km/h"}
